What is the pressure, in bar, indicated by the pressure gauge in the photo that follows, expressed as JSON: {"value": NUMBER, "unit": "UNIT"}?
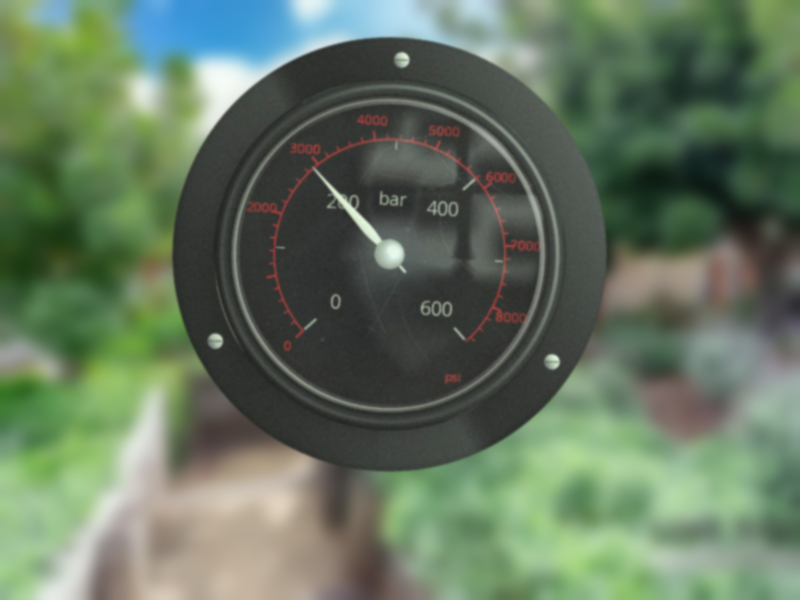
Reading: {"value": 200, "unit": "bar"}
